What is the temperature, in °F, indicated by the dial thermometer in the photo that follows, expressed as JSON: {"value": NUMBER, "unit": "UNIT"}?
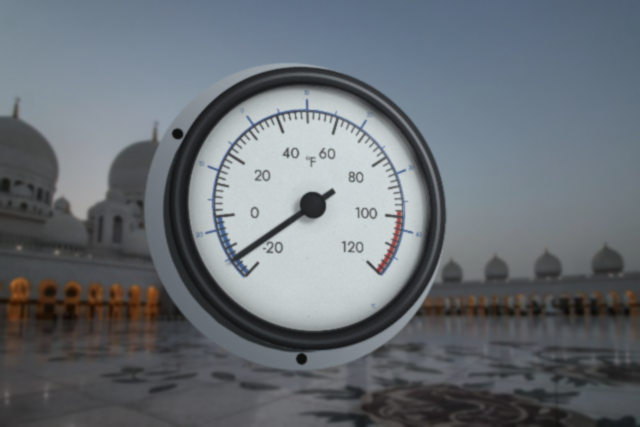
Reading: {"value": -14, "unit": "°F"}
